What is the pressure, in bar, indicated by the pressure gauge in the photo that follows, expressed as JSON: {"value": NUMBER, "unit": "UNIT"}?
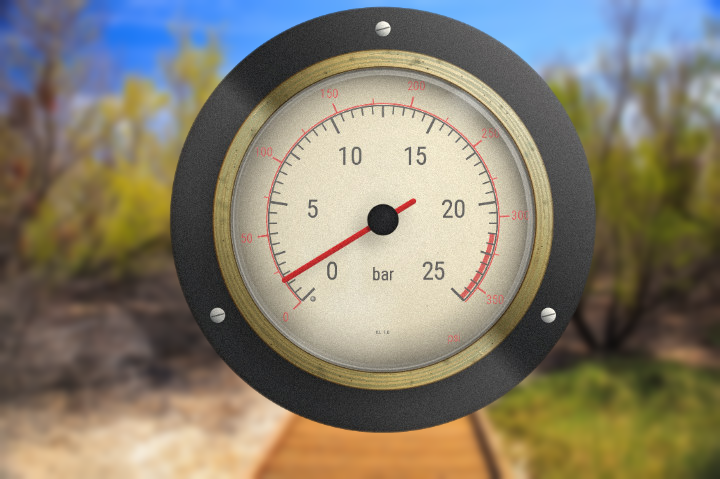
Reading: {"value": 1.25, "unit": "bar"}
